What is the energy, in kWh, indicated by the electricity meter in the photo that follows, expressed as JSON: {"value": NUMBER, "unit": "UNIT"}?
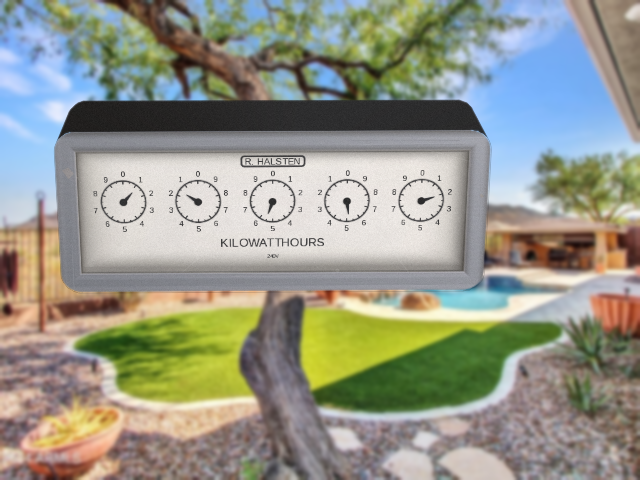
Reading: {"value": 11552, "unit": "kWh"}
